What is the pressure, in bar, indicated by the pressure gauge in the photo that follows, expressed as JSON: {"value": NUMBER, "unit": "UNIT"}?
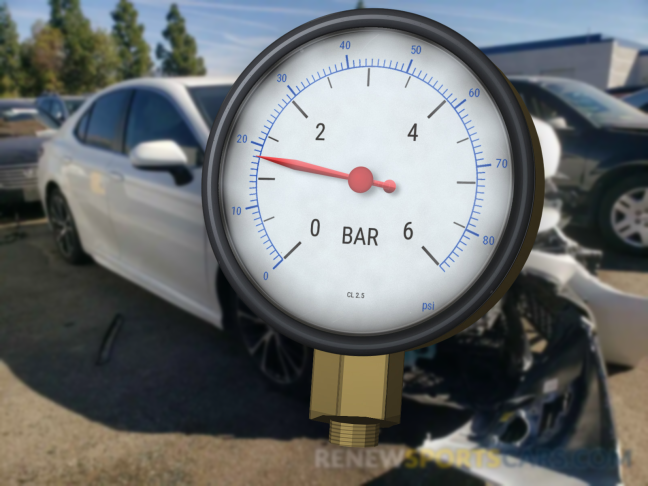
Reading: {"value": 1.25, "unit": "bar"}
